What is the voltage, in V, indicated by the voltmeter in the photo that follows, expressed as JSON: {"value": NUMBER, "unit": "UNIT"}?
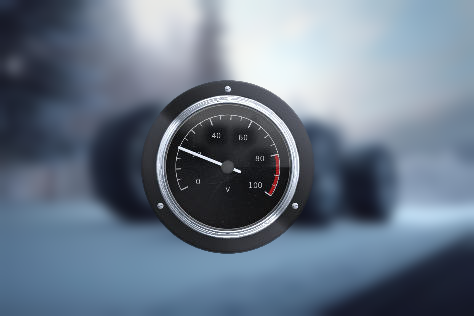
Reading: {"value": 20, "unit": "V"}
